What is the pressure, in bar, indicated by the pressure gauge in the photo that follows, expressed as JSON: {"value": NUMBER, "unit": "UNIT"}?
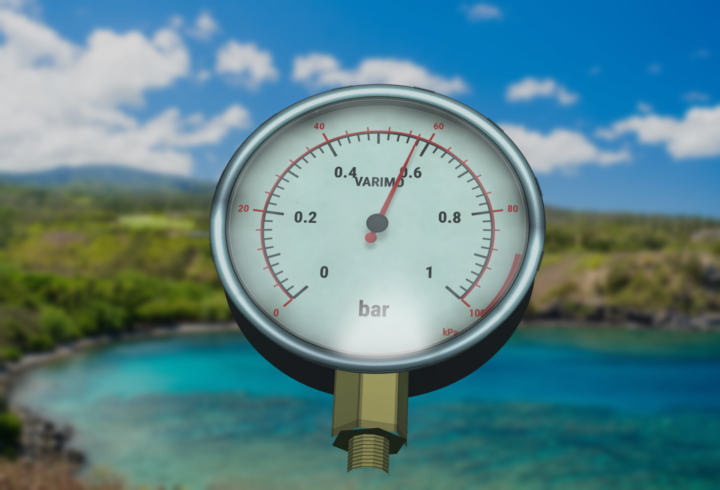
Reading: {"value": 0.58, "unit": "bar"}
